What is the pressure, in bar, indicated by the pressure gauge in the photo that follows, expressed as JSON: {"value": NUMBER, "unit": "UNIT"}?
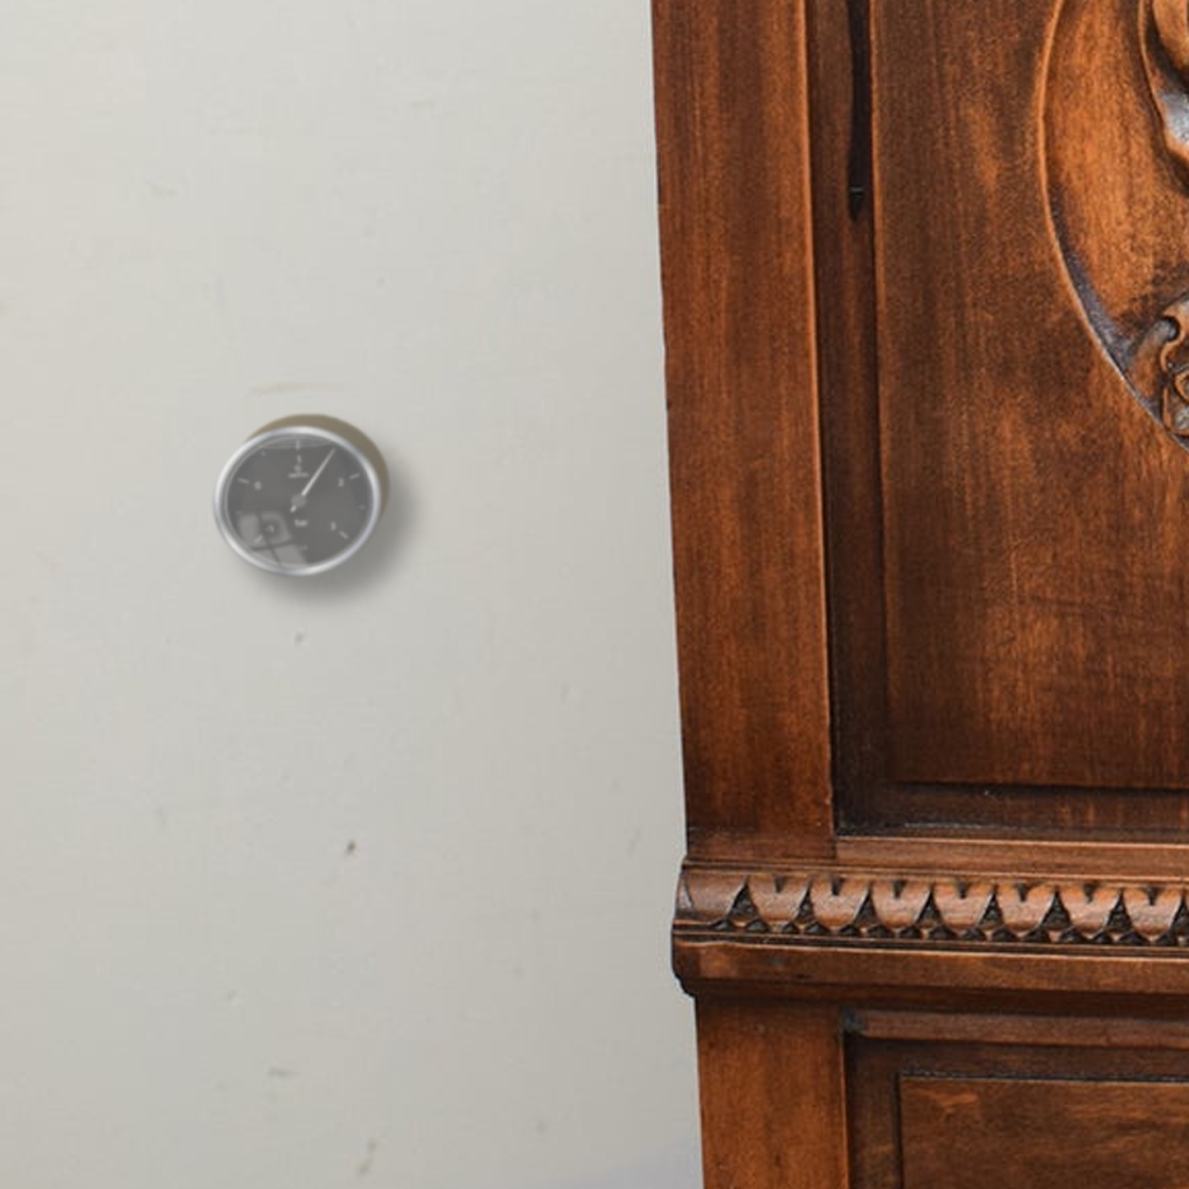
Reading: {"value": 1.5, "unit": "bar"}
